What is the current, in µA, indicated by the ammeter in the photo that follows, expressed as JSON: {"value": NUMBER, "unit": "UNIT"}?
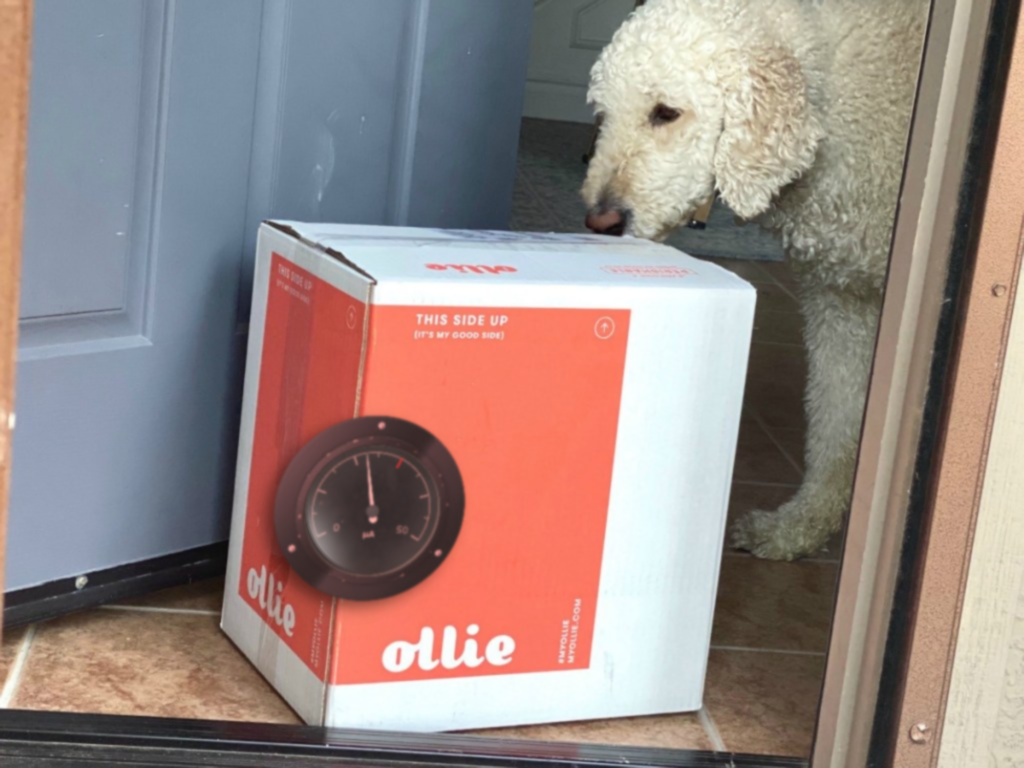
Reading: {"value": 22.5, "unit": "µA"}
